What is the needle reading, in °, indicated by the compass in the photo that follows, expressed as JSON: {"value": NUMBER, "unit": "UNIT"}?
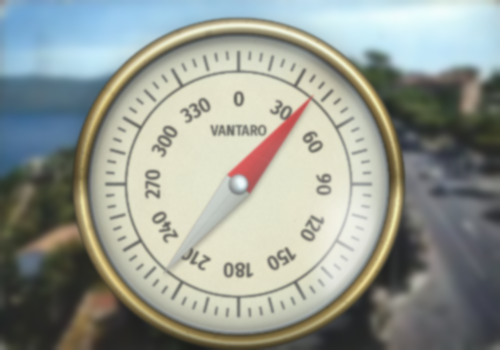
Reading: {"value": 40, "unit": "°"}
